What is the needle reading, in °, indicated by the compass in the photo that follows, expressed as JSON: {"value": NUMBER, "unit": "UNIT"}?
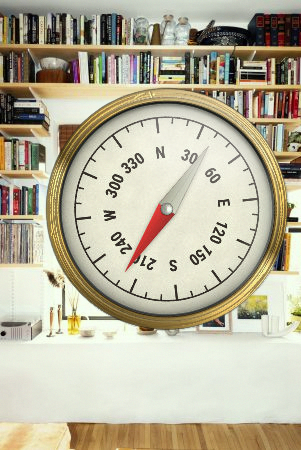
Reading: {"value": 220, "unit": "°"}
